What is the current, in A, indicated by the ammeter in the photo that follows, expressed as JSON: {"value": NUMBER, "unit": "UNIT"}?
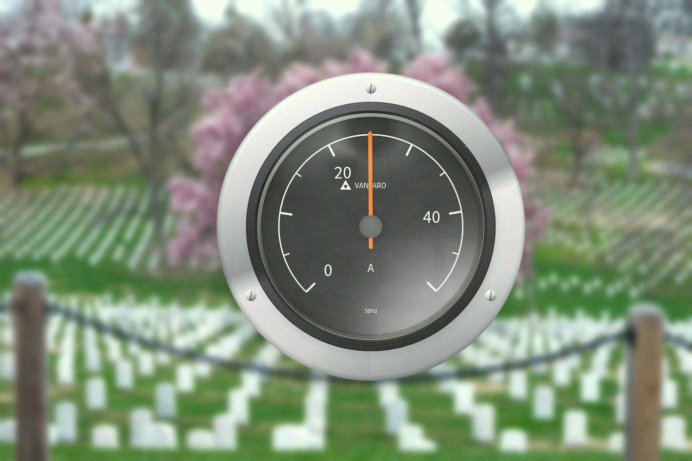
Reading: {"value": 25, "unit": "A"}
